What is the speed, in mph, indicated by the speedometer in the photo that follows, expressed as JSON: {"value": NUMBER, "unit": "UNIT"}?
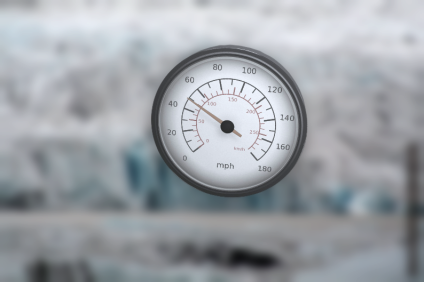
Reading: {"value": 50, "unit": "mph"}
